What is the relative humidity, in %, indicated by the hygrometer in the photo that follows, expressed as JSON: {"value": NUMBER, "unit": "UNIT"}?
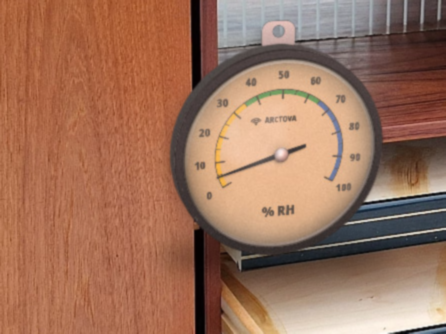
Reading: {"value": 5, "unit": "%"}
